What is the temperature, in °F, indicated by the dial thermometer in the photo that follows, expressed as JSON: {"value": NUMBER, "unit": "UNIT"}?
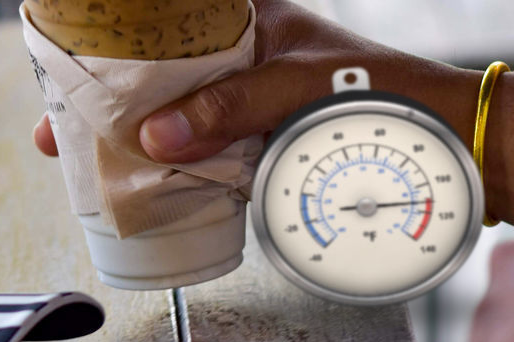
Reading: {"value": 110, "unit": "°F"}
